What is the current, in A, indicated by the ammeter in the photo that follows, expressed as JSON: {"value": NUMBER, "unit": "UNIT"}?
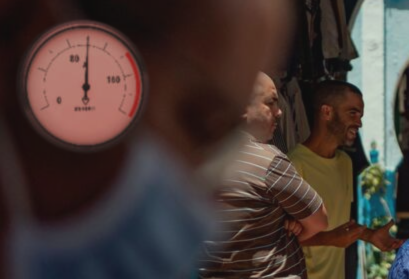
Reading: {"value": 100, "unit": "A"}
